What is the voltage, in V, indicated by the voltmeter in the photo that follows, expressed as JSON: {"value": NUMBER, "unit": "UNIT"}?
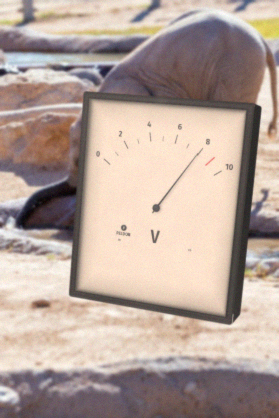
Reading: {"value": 8, "unit": "V"}
